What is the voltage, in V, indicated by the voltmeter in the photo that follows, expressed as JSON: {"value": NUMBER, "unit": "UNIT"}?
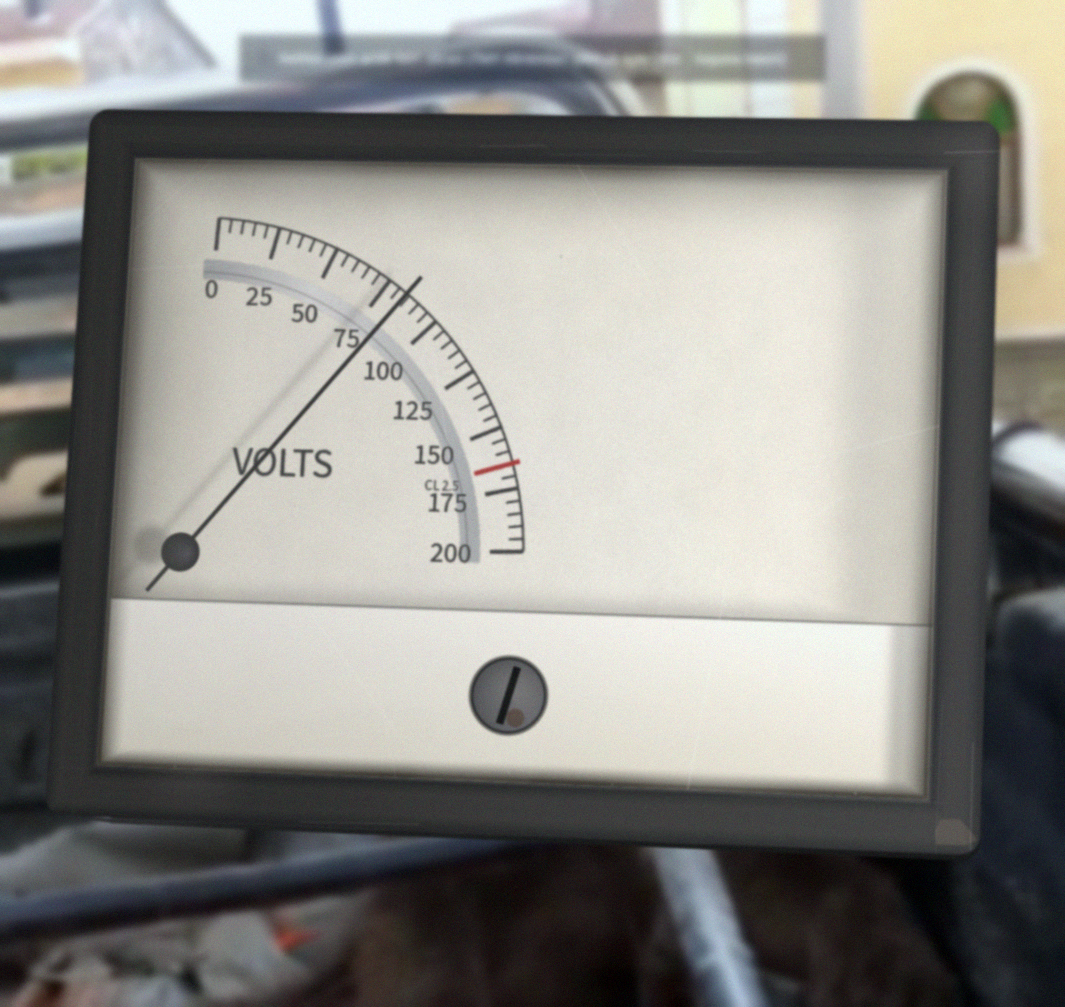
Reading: {"value": 85, "unit": "V"}
